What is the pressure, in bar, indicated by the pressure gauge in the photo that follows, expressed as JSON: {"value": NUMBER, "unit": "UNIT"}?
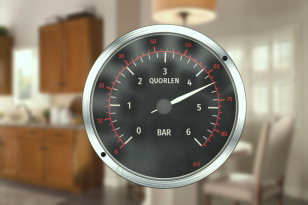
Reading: {"value": 4.4, "unit": "bar"}
